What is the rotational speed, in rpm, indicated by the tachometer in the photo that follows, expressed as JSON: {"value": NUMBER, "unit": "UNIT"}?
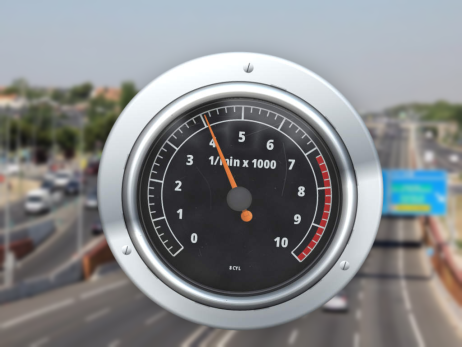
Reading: {"value": 4100, "unit": "rpm"}
